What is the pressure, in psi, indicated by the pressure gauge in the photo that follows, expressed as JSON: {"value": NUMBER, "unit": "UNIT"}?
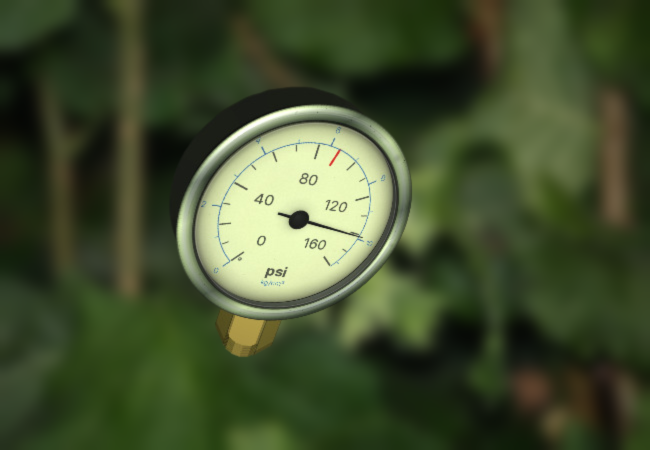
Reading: {"value": 140, "unit": "psi"}
